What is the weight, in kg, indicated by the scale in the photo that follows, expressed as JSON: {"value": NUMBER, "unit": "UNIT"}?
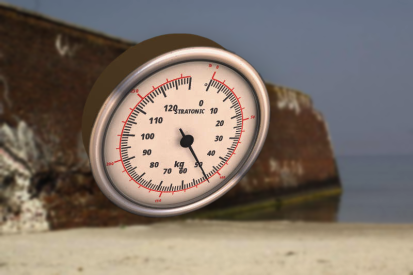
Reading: {"value": 50, "unit": "kg"}
